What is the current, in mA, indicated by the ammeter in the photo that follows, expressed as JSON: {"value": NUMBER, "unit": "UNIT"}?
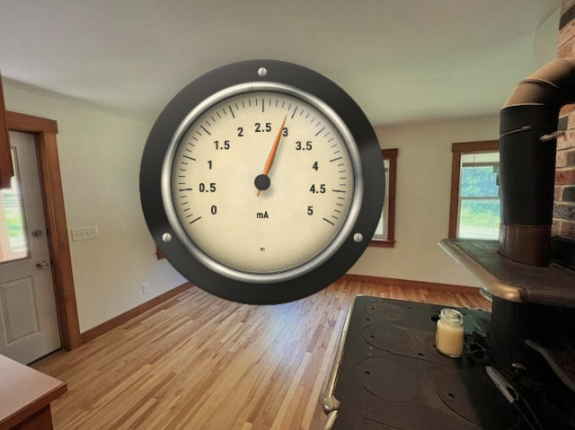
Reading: {"value": 2.9, "unit": "mA"}
